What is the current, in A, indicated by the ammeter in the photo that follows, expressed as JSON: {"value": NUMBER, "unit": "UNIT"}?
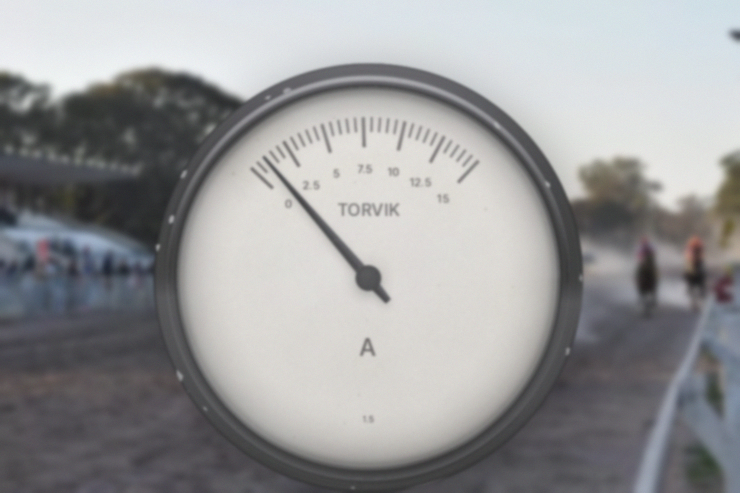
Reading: {"value": 1, "unit": "A"}
